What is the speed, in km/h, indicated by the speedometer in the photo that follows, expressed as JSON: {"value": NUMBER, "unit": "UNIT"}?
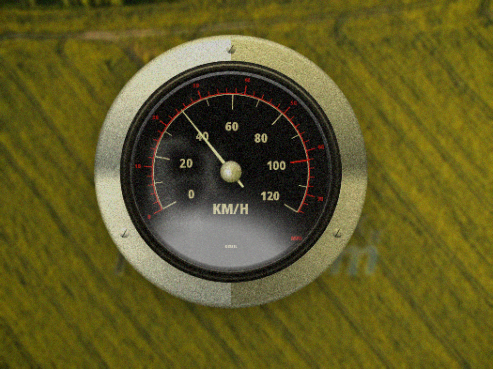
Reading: {"value": 40, "unit": "km/h"}
